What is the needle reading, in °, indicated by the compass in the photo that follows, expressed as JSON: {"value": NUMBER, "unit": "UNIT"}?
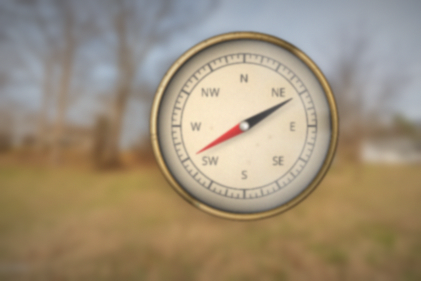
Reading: {"value": 240, "unit": "°"}
